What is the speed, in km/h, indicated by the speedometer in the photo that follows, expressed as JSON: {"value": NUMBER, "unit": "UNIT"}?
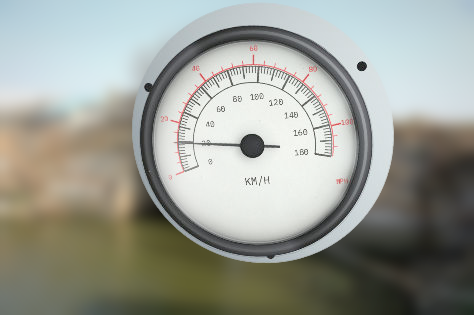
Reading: {"value": 20, "unit": "km/h"}
